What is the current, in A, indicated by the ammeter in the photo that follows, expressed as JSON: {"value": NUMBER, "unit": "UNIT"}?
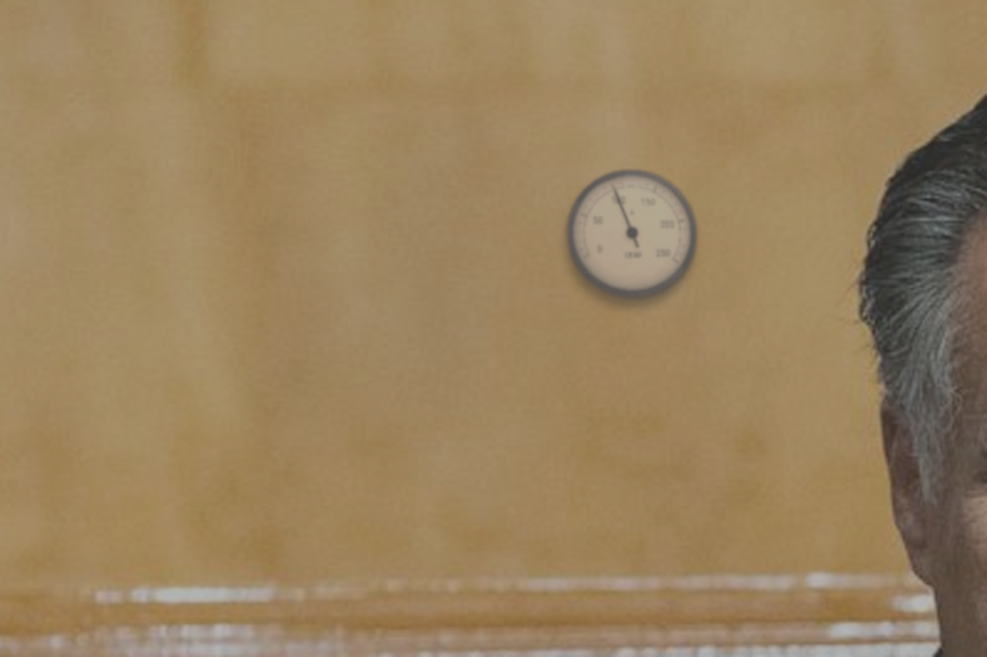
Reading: {"value": 100, "unit": "A"}
